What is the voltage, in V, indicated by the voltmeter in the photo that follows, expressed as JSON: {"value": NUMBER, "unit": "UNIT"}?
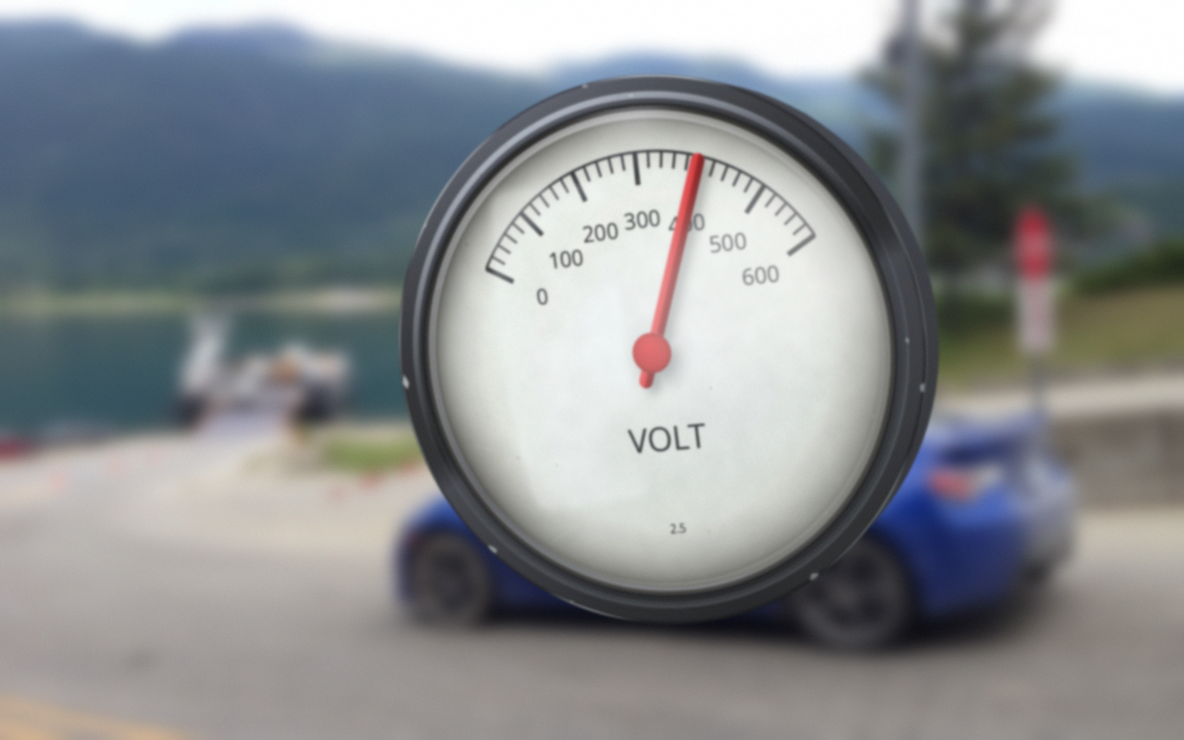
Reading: {"value": 400, "unit": "V"}
